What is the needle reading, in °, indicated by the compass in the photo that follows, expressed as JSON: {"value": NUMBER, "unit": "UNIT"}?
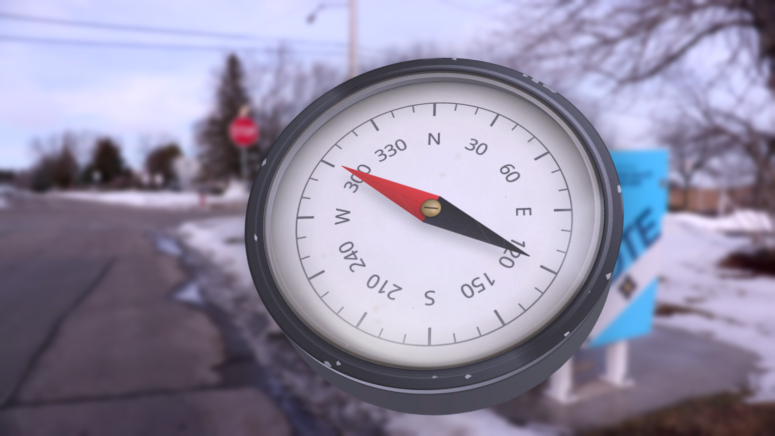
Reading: {"value": 300, "unit": "°"}
